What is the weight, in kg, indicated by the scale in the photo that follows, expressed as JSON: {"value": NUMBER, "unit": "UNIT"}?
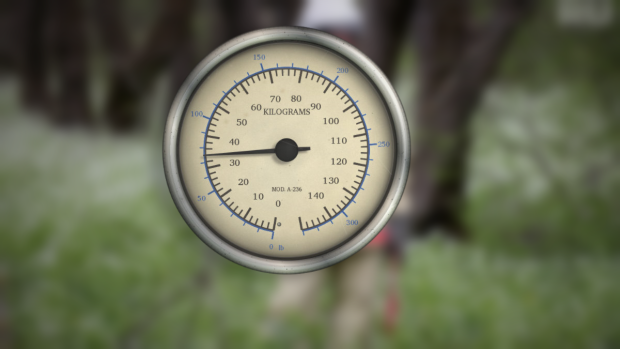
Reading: {"value": 34, "unit": "kg"}
